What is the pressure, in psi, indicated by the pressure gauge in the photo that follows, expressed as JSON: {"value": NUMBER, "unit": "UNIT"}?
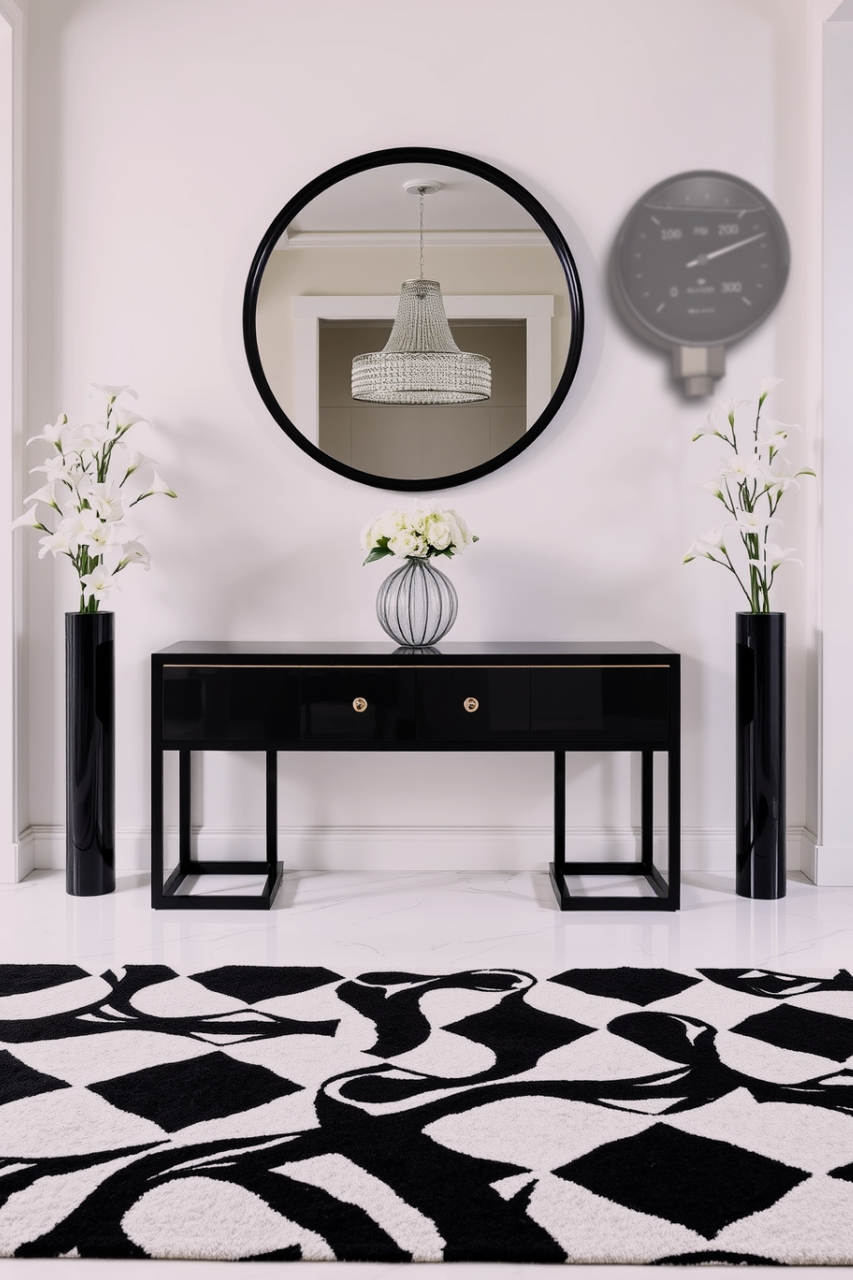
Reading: {"value": 230, "unit": "psi"}
